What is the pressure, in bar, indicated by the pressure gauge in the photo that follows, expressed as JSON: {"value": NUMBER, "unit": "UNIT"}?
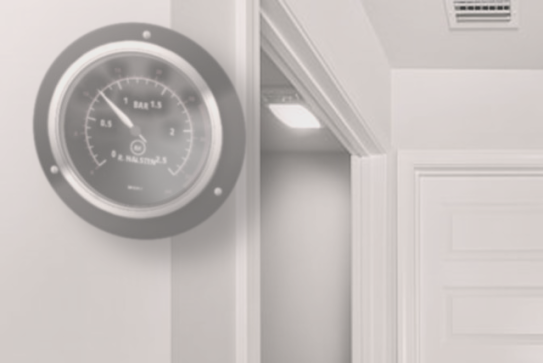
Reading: {"value": 0.8, "unit": "bar"}
